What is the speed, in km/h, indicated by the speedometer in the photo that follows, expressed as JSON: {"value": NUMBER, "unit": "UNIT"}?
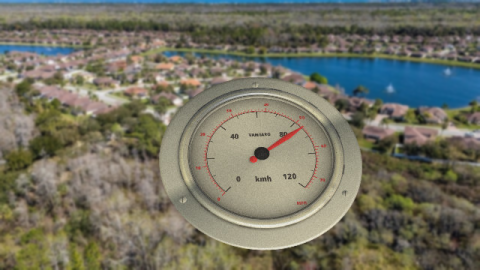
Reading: {"value": 85, "unit": "km/h"}
